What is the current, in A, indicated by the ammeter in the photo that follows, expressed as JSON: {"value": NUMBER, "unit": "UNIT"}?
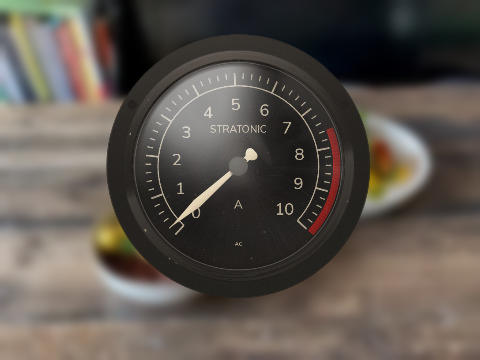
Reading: {"value": 0.2, "unit": "A"}
